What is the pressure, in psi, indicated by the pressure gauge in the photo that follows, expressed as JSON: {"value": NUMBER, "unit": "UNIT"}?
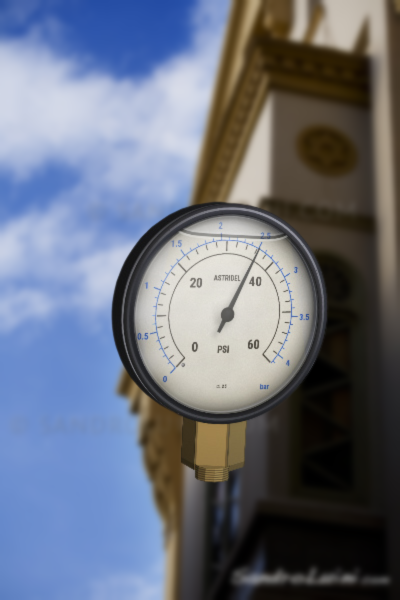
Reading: {"value": 36, "unit": "psi"}
